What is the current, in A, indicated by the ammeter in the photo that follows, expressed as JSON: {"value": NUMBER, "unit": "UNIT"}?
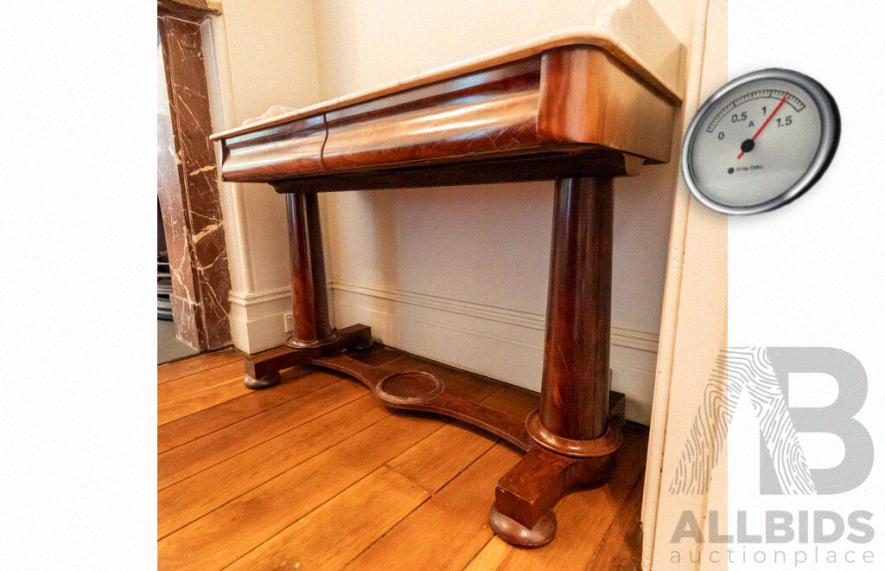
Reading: {"value": 1.25, "unit": "A"}
